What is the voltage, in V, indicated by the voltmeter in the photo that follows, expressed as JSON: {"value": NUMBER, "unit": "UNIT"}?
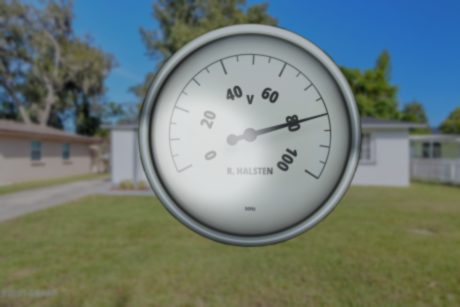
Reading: {"value": 80, "unit": "V"}
